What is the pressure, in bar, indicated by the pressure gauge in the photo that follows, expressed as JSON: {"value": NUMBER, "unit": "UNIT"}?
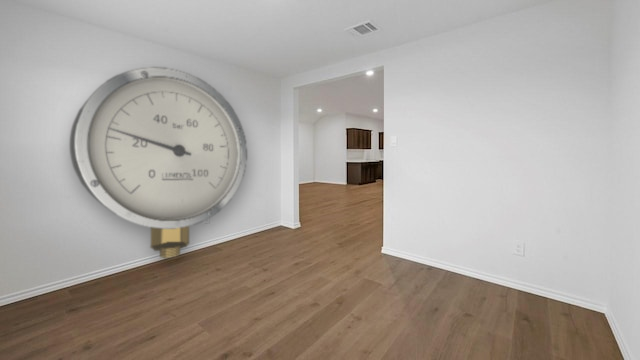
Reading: {"value": 22.5, "unit": "bar"}
